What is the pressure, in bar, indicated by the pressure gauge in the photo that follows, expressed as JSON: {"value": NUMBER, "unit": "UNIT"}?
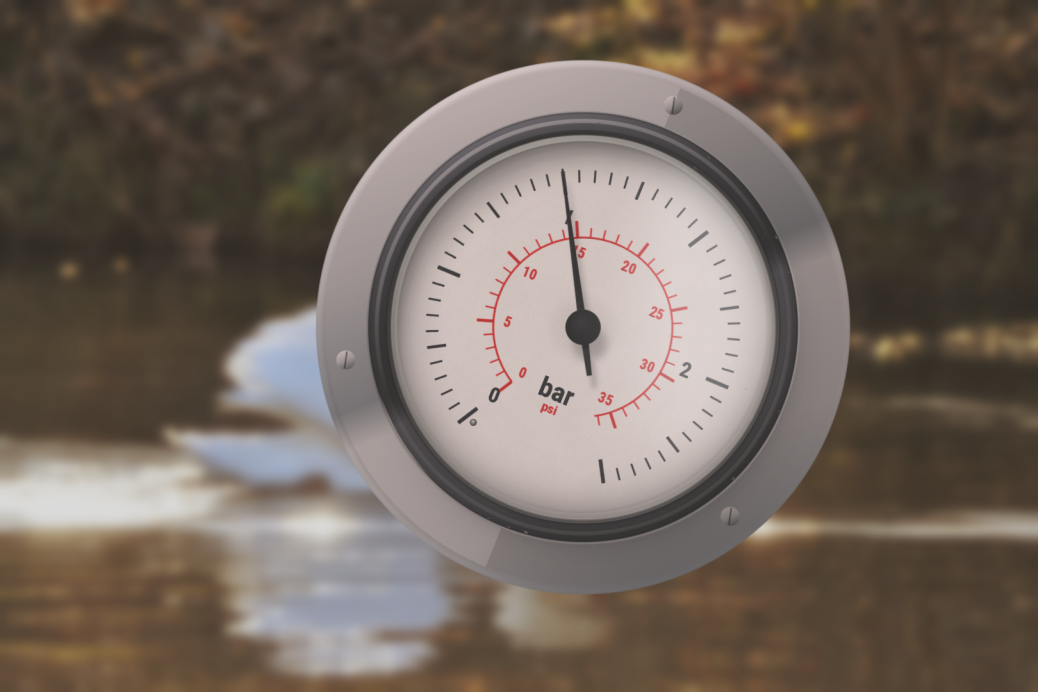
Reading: {"value": 1, "unit": "bar"}
